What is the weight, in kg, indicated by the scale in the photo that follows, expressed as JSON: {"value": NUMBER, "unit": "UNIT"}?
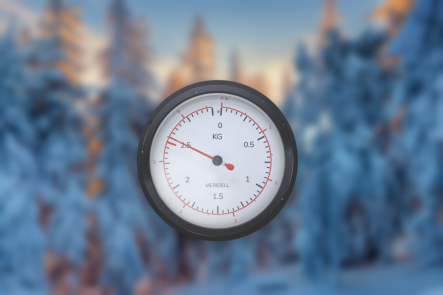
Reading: {"value": 2.5, "unit": "kg"}
